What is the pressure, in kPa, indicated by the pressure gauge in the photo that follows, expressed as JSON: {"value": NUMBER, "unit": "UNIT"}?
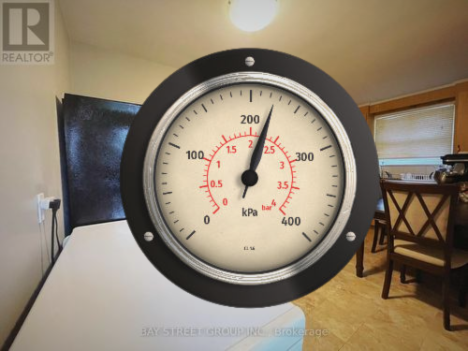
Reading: {"value": 225, "unit": "kPa"}
